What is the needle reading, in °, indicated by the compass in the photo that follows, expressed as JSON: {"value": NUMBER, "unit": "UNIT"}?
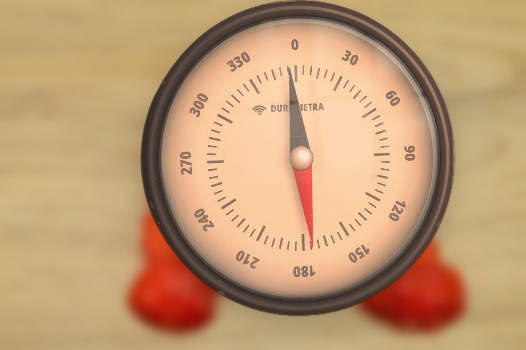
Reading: {"value": 175, "unit": "°"}
